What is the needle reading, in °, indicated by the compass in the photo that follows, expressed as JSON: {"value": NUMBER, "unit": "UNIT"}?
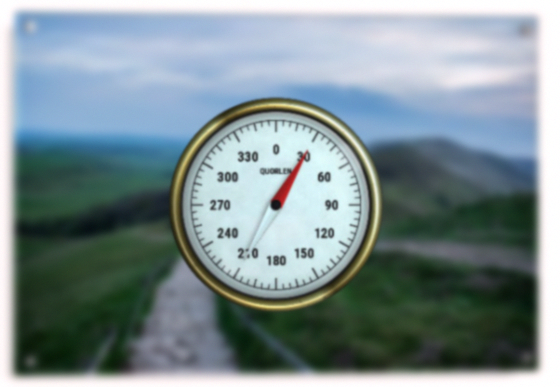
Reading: {"value": 30, "unit": "°"}
